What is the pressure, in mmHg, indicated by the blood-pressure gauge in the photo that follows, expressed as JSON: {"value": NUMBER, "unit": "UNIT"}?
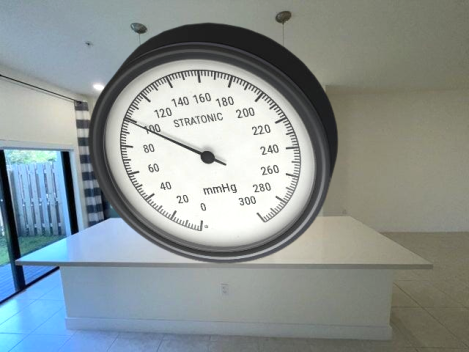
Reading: {"value": 100, "unit": "mmHg"}
